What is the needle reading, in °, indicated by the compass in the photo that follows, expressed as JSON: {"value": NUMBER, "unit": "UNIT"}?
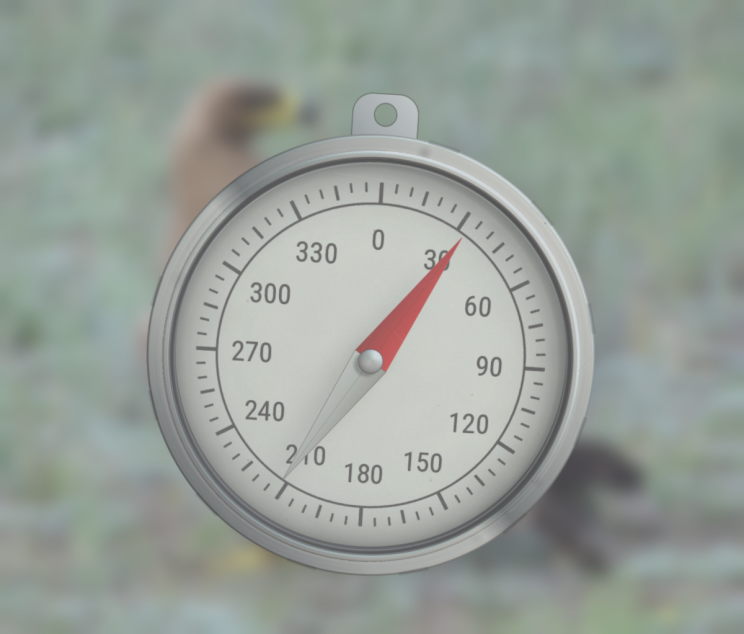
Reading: {"value": 32.5, "unit": "°"}
